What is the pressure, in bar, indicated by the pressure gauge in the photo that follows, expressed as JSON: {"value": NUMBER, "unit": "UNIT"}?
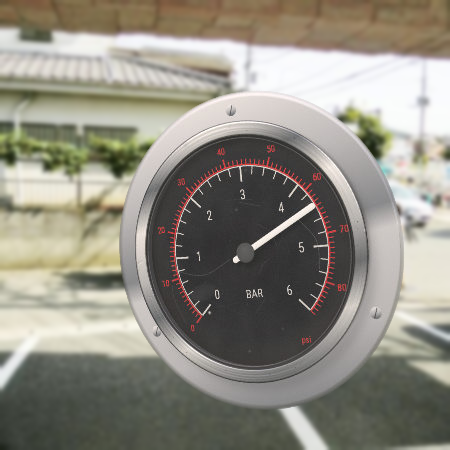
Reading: {"value": 4.4, "unit": "bar"}
